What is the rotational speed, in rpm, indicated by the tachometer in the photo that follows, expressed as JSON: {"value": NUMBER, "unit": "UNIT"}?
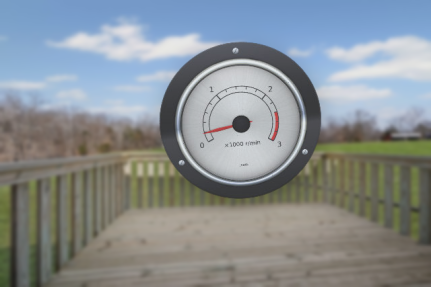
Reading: {"value": 200, "unit": "rpm"}
